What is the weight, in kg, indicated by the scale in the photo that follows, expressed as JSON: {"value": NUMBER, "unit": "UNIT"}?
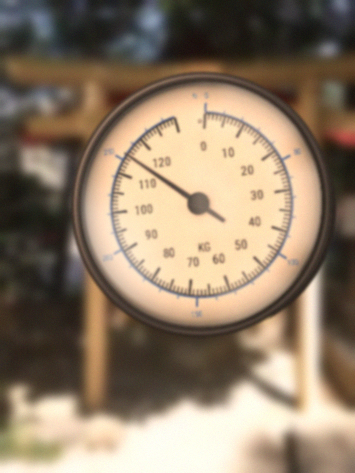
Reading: {"value": 115, "unit": "kg"}
